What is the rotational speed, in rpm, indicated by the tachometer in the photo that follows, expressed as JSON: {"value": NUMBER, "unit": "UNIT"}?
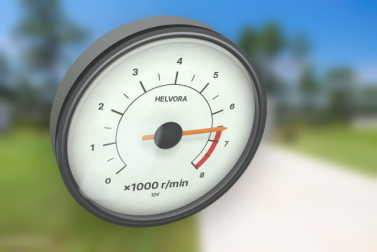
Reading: {"value": 6500, "unit": "rpm"}
